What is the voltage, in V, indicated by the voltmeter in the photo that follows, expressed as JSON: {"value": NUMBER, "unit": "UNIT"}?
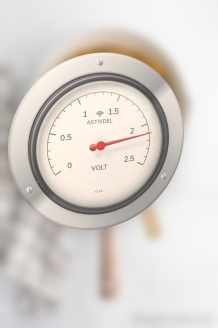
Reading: {"value": 2.1, "unit": "V"}
